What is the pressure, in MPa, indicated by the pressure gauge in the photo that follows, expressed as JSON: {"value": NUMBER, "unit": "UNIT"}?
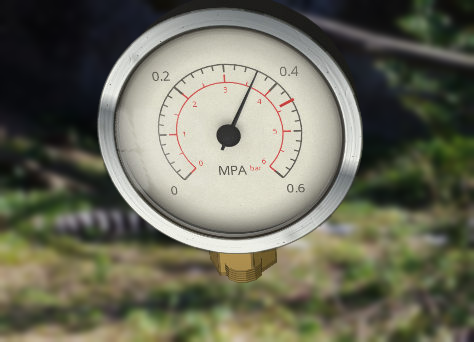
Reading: {"value": 0.36, "unit": "MPa"}
